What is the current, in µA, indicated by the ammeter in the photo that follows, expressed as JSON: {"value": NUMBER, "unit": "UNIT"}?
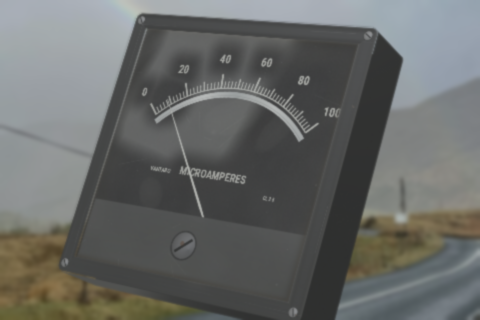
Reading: {"value": 10, "unit": "µA"}
